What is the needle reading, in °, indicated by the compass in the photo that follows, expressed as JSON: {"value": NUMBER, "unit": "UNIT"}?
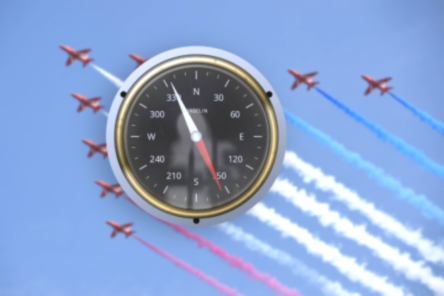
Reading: {"value": 155, "unit": "°"}
